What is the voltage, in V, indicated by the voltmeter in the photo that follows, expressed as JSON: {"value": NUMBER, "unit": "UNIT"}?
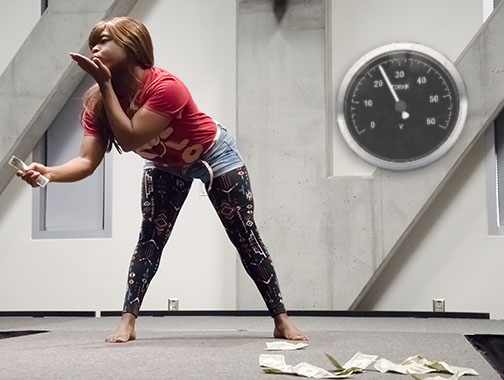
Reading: {"value": 24, "unit": "V"}
